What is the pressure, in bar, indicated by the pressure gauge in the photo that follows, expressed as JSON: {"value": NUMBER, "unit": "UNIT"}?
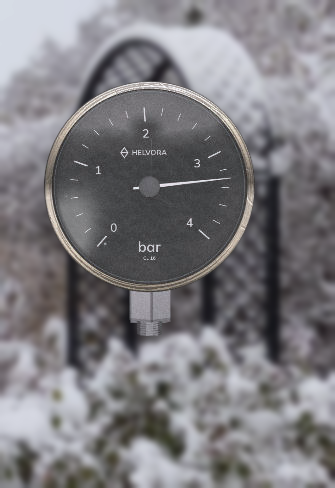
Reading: {"value": 3.3, "unit": "bar"}
